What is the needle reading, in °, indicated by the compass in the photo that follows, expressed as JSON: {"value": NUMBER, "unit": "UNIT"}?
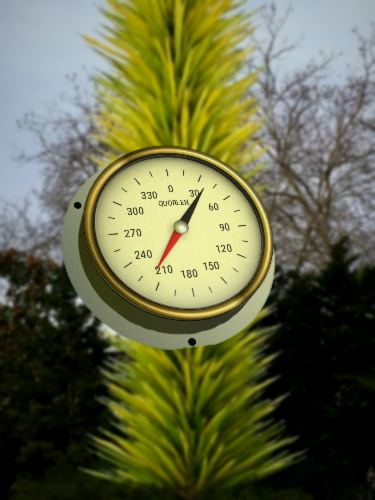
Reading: {"value": 217.5, "unit": "°"}
